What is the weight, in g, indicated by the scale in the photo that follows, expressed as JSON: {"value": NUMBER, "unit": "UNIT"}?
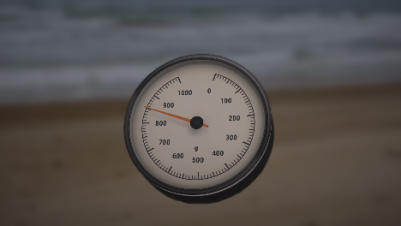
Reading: {"value": 850, "unit": "g"}
